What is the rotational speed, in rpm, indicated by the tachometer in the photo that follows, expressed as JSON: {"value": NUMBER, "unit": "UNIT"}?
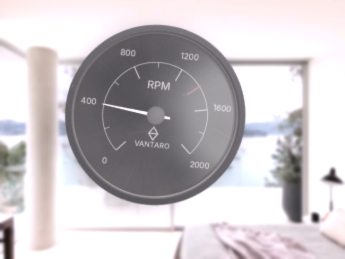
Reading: {"value": 400, "unit": "rpm"}
